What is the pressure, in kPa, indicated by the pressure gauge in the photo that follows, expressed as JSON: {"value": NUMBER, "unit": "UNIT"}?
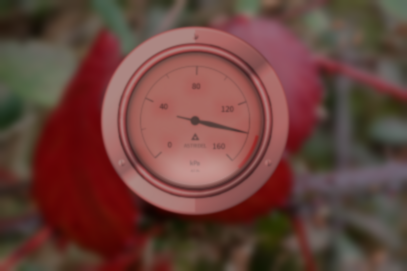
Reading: {"value": 140, "unit": "kPa"}
